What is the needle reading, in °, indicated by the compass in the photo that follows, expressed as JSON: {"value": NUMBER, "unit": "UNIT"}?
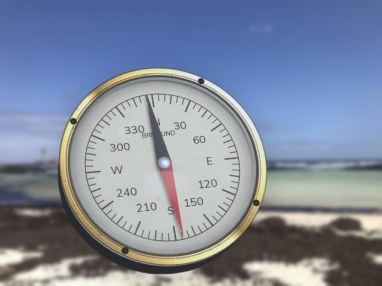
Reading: {"value": 175, "unit": "°"}
